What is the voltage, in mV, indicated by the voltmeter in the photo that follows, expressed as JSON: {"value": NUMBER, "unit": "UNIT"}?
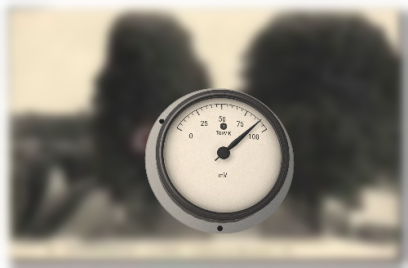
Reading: {"value": 90, "unit": "mV"}
